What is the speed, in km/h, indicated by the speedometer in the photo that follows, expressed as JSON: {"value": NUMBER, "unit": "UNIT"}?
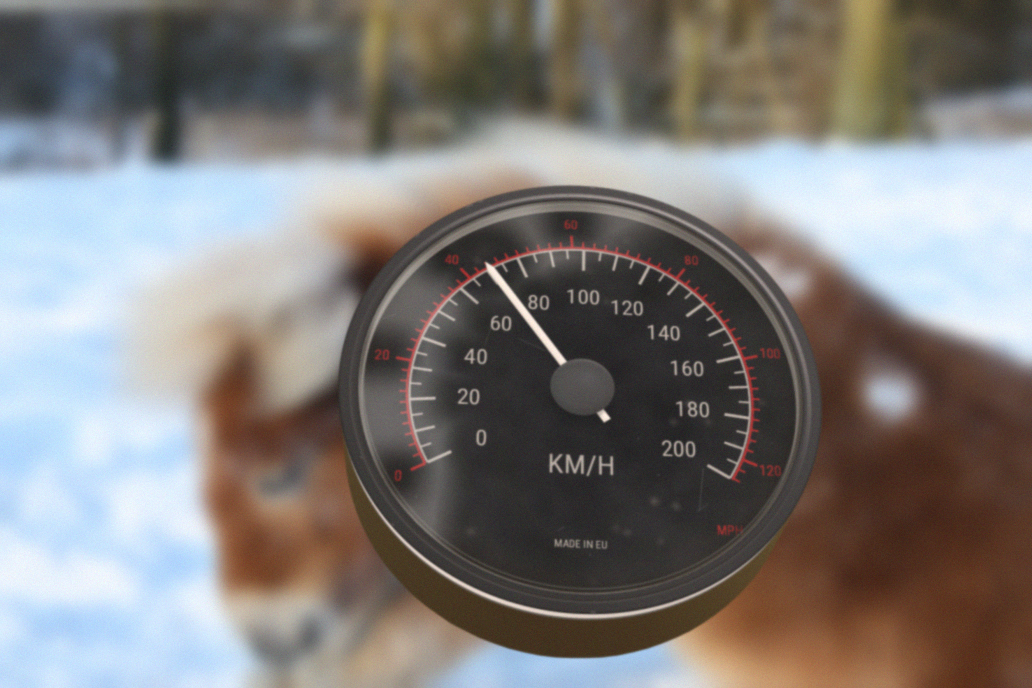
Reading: {"value": 70, "unit": "km/h"}
